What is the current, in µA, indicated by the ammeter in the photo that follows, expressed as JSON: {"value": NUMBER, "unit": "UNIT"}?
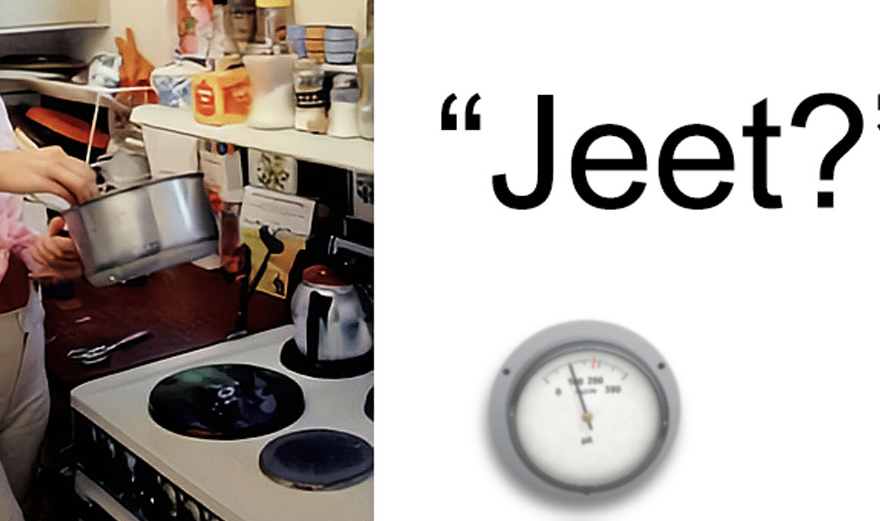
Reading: {"value": 100, "unit": "µA"}
